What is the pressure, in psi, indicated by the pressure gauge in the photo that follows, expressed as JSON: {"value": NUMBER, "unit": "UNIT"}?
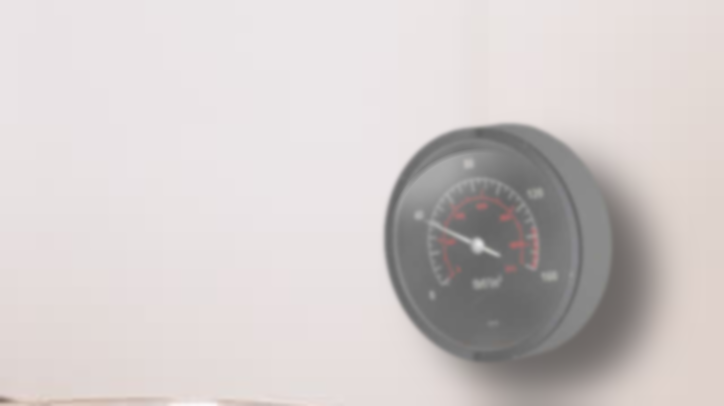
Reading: {"value": 40, "unit": "psi"}
